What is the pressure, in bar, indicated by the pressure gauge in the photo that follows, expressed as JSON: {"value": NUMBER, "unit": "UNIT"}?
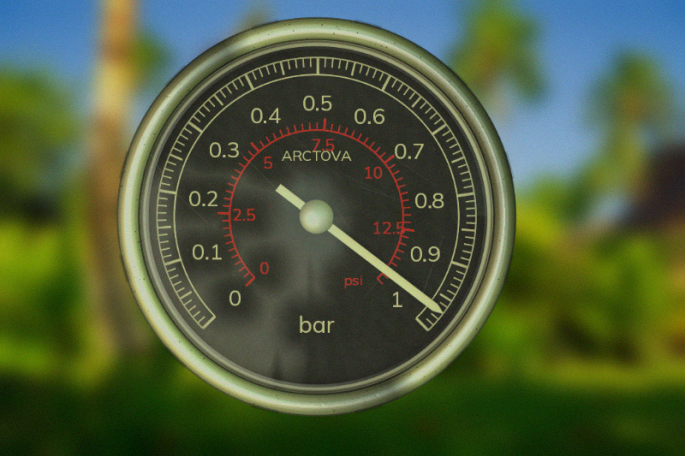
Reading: {"value": 0.97, "unit": "bar"}
